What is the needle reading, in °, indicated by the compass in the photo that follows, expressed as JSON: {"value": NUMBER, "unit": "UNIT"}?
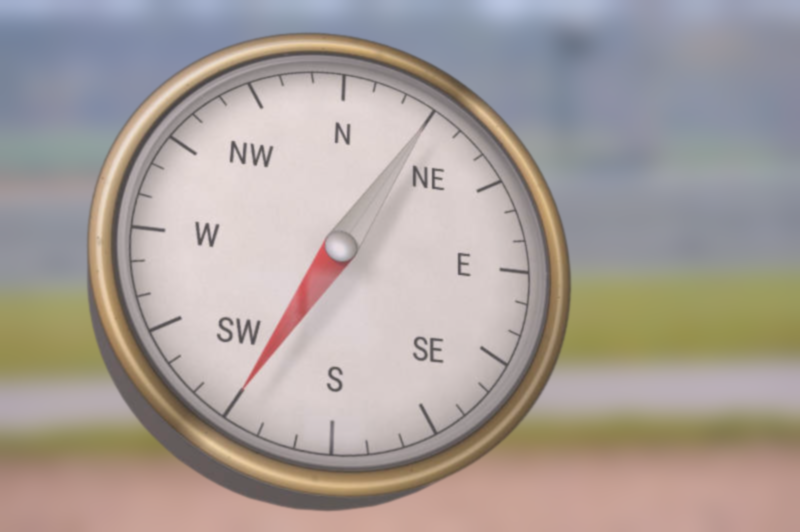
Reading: {"value": 210, "unit": "°"}
